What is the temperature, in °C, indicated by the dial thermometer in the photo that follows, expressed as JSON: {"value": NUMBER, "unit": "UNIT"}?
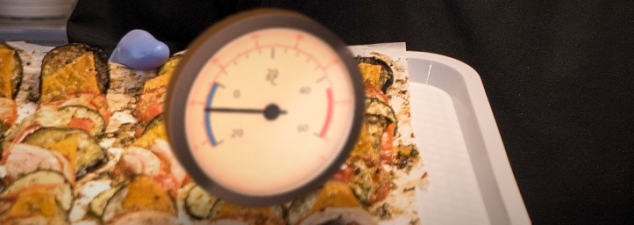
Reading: {"value": -8, "unit": "°C"}
